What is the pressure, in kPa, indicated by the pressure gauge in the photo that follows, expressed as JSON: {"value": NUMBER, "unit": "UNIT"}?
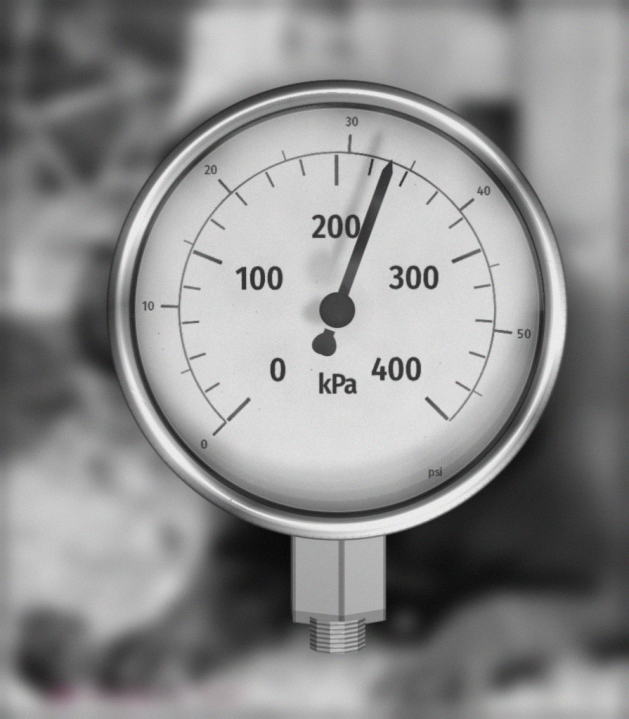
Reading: {"value": 230, "unit": "kPa"}
